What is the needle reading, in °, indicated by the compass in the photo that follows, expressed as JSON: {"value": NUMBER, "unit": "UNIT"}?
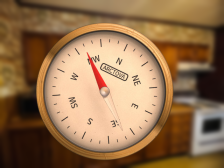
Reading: {"value": 310, "unit": "°"}
